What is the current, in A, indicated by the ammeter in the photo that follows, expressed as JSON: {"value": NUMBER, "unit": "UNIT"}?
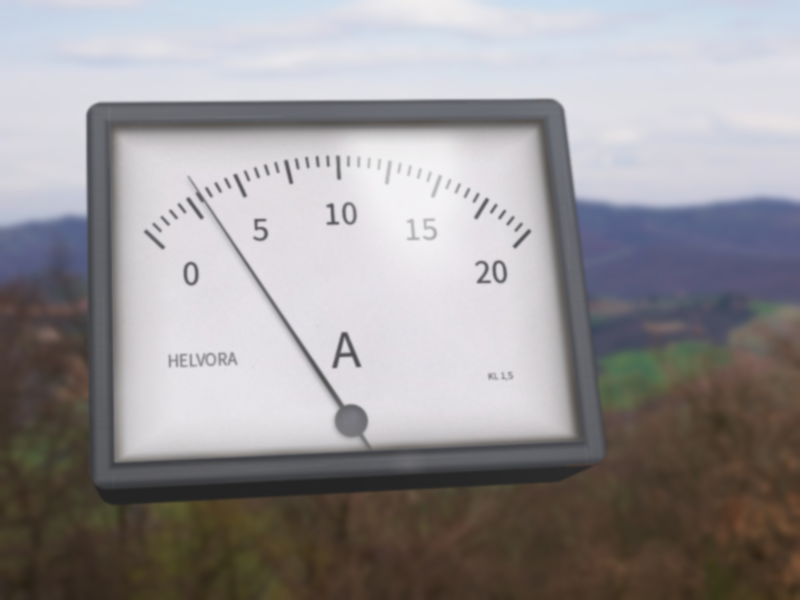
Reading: {"value": 3, "unit": "A"}
